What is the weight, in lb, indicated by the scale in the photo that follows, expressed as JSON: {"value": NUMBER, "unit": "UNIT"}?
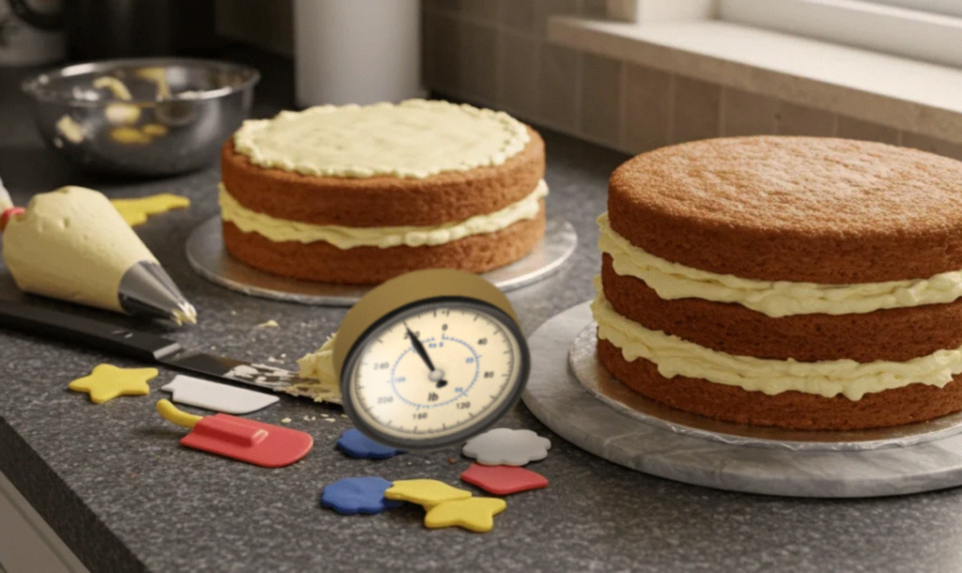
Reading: {"value": 280, "unit": "lb"}
